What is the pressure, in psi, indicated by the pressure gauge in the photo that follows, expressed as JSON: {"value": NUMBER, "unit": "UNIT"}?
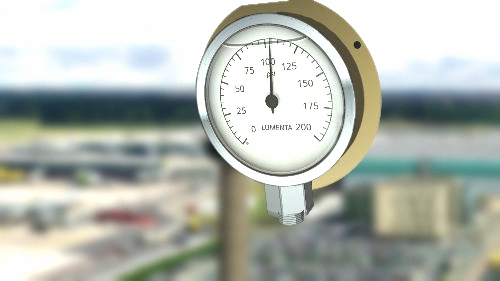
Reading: {"value": 105, "unit": "psi"}
